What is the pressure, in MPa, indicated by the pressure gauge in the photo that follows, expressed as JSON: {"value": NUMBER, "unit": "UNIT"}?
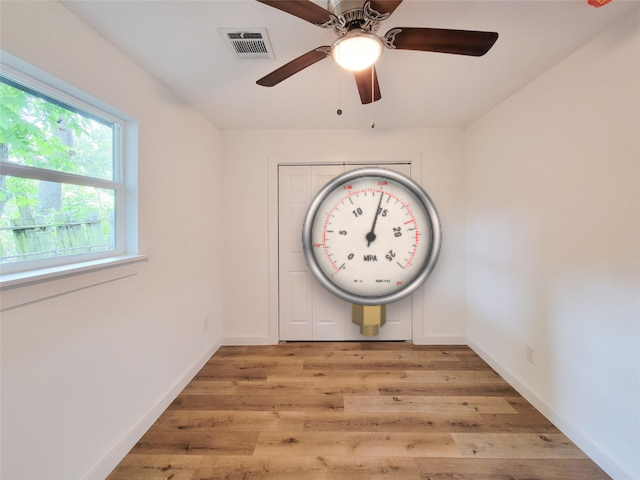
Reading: {"value": 14, "unit": "MPa"}
